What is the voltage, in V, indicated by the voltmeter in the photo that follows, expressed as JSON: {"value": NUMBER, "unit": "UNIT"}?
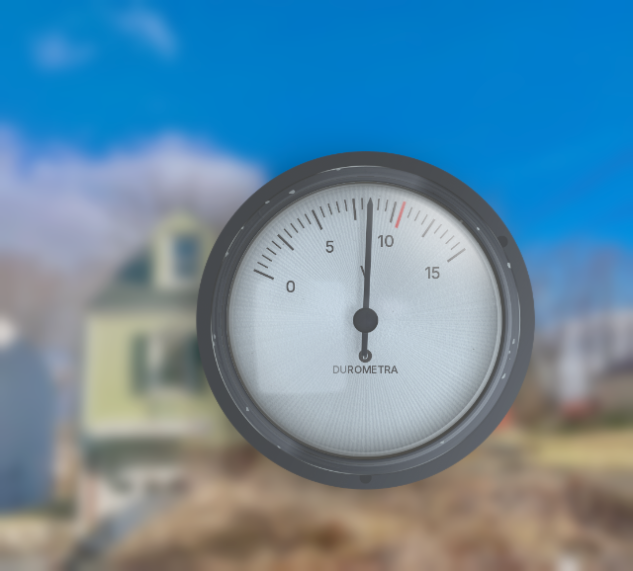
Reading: {"value": 8.5, "unit": "V"}
